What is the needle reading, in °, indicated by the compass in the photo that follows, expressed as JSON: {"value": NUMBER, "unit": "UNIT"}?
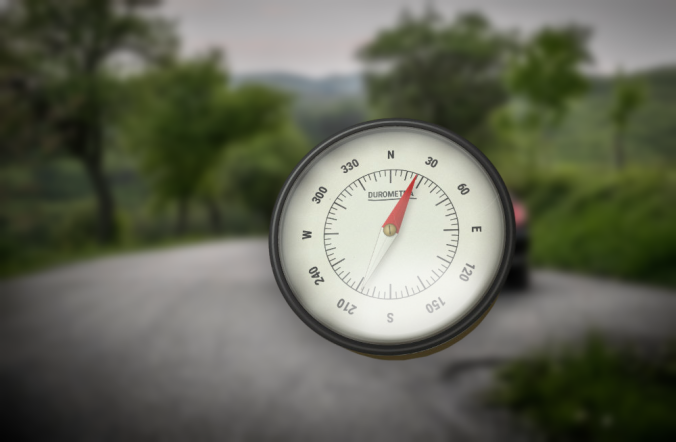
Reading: {"value": 25, "unit": "°"}
